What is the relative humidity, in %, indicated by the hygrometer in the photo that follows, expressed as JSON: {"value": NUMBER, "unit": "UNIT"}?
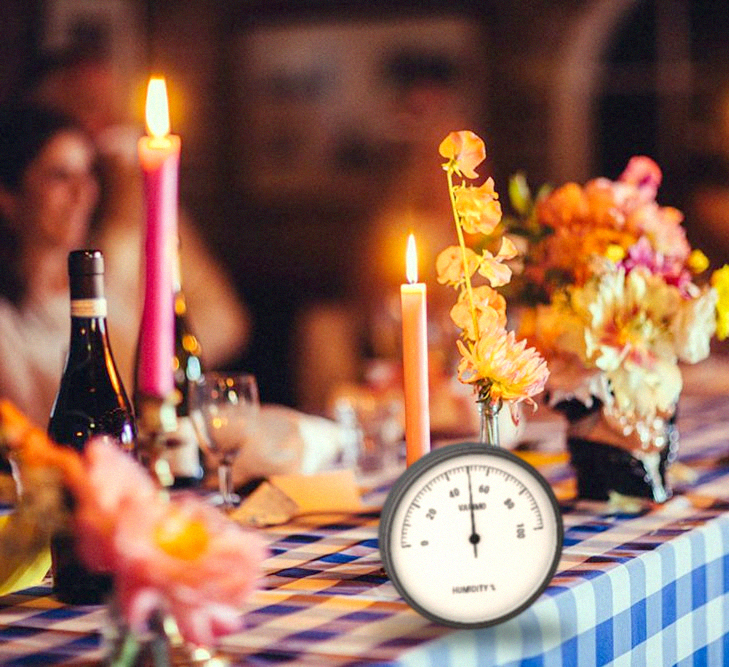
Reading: {"value": 50, "unit": "%"}
